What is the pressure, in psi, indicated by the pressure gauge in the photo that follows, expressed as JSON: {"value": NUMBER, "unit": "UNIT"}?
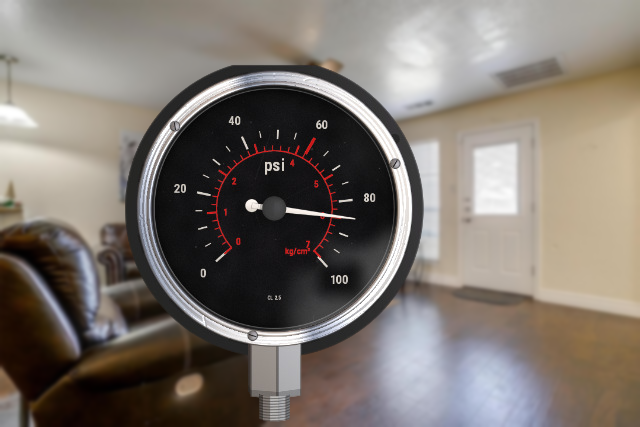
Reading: {"value": 85, "unit": "psi"}
